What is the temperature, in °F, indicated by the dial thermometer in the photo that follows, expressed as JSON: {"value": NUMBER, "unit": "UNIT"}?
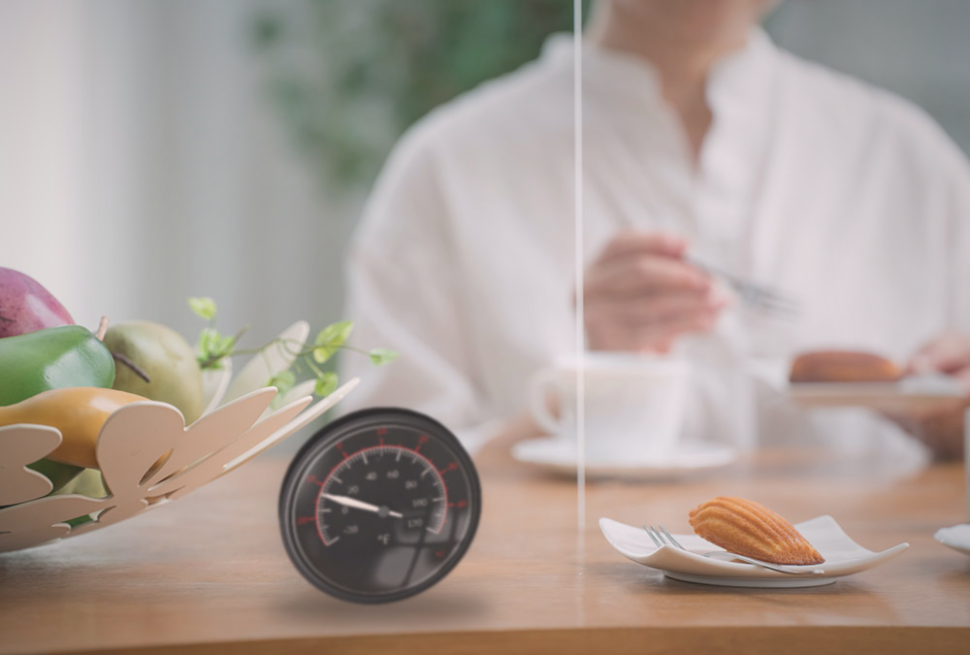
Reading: {"value": 10, "unit": "°F"}
